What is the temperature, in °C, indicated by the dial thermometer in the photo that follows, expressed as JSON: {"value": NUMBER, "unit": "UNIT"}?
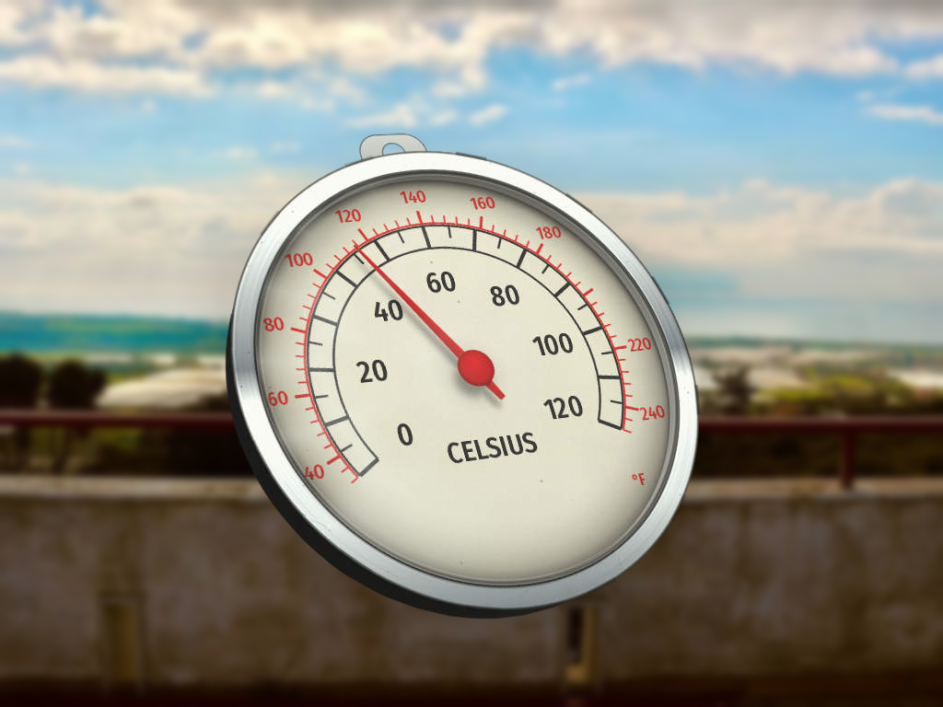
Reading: {"value": 45, "unit": "°C"}
